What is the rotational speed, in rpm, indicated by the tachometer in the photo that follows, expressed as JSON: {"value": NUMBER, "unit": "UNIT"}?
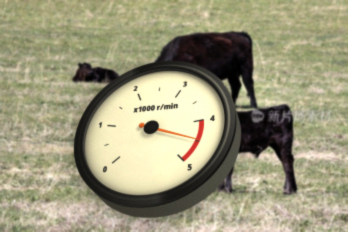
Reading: {"value": 4500, "unit": "rpm"}
